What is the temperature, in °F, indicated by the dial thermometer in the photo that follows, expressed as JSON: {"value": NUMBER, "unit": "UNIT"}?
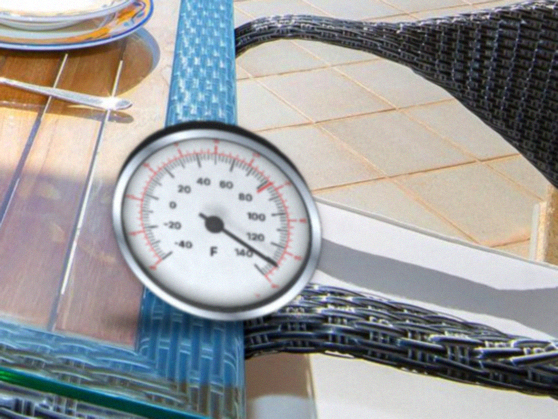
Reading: {"value": 130, "unit": "°F"}
